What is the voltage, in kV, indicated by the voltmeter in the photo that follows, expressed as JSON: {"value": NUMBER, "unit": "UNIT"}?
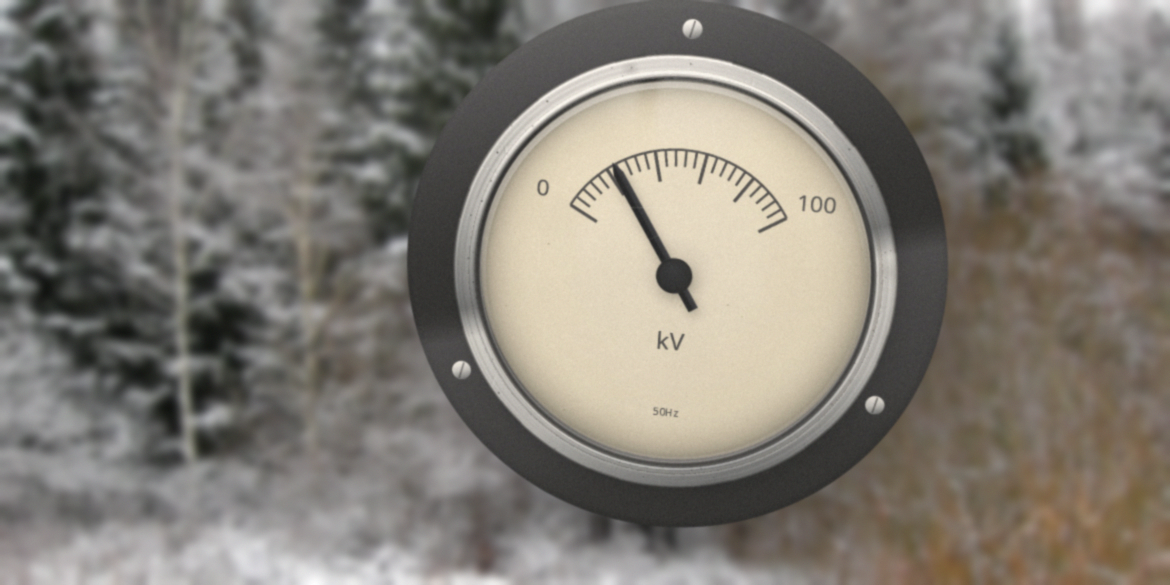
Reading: {"value": 24, "unit": "kV"}
